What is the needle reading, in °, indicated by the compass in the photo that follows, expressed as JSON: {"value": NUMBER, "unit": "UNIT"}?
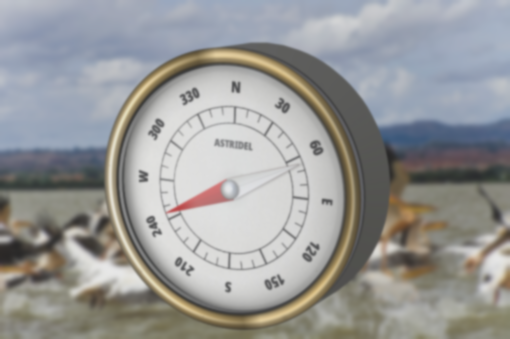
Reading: {"value": 245, "unit": "°"}
